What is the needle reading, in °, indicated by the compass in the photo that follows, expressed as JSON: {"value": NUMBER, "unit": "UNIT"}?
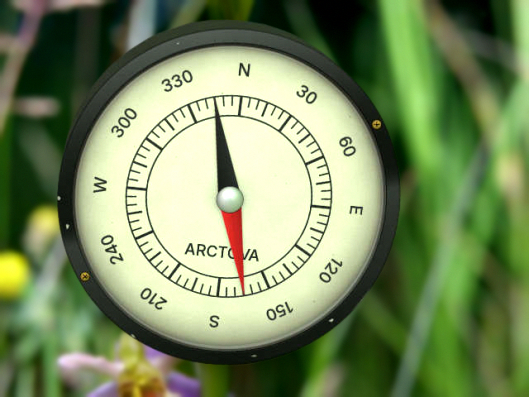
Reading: {"value": 165, "unit": "°"}
